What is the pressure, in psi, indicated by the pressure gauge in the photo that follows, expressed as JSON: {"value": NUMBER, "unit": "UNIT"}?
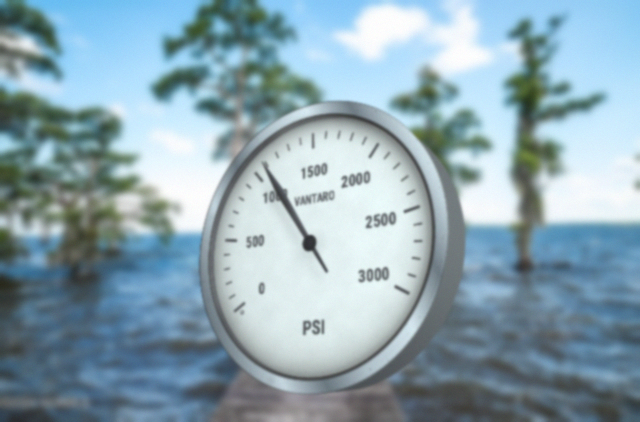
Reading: {"value": 1100, "unit": "psi"}
